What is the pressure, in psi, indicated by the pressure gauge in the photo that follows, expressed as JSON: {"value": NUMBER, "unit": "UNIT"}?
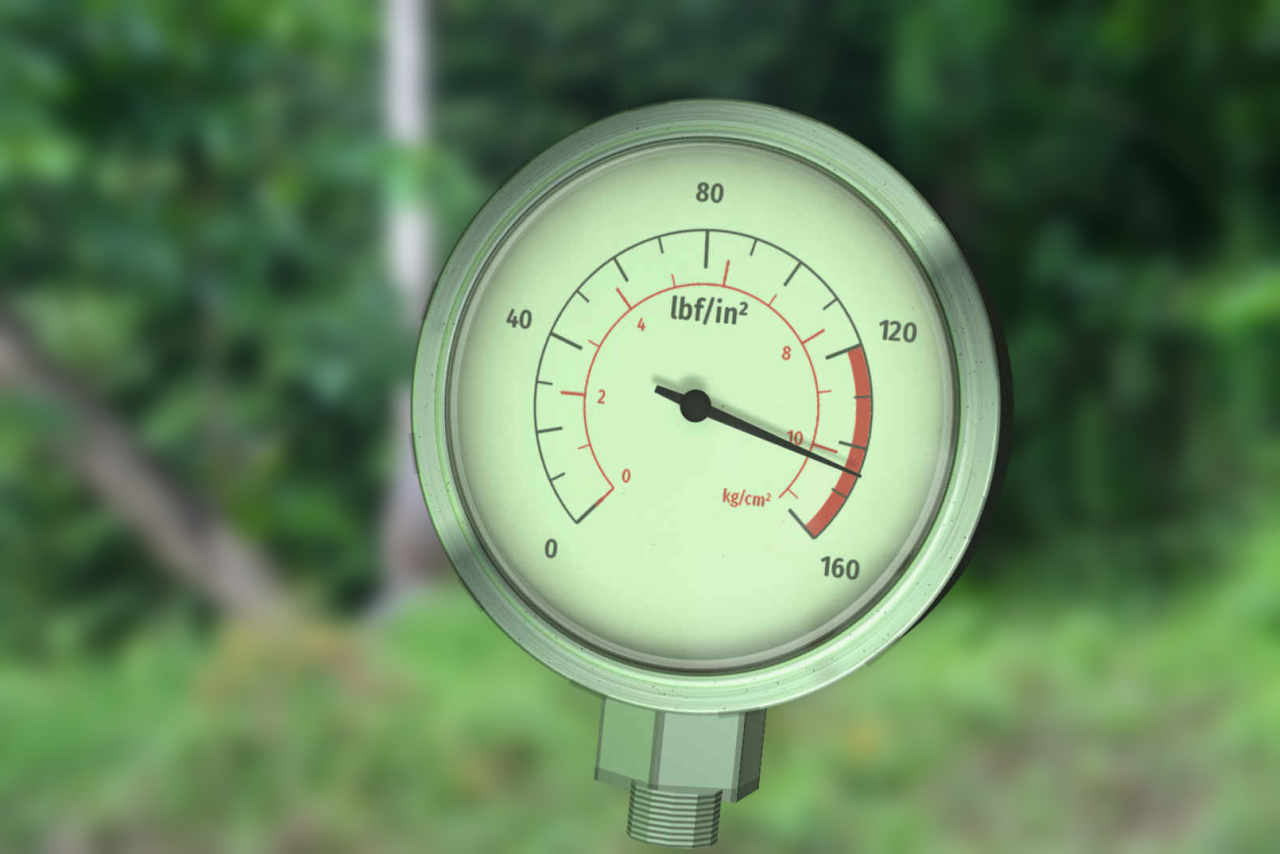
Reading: {"value": 145, "unit": "psi"}
